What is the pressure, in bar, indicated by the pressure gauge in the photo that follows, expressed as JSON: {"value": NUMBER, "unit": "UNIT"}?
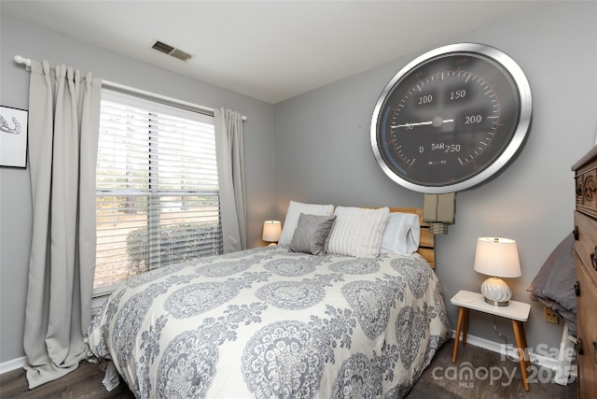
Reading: {"value": 50, "unit": "bar"}
